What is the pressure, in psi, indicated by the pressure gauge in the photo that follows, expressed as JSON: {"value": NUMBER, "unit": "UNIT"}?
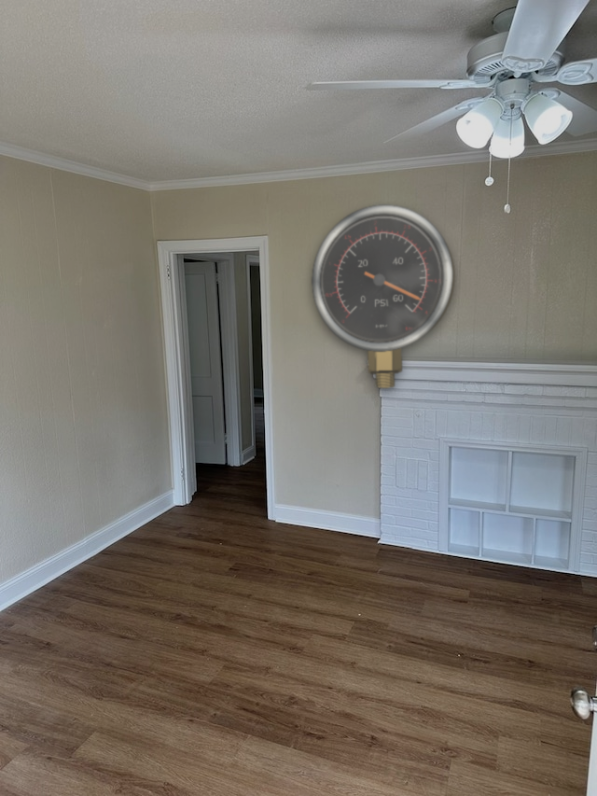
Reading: {"value": 56, "unit": "psi"}
